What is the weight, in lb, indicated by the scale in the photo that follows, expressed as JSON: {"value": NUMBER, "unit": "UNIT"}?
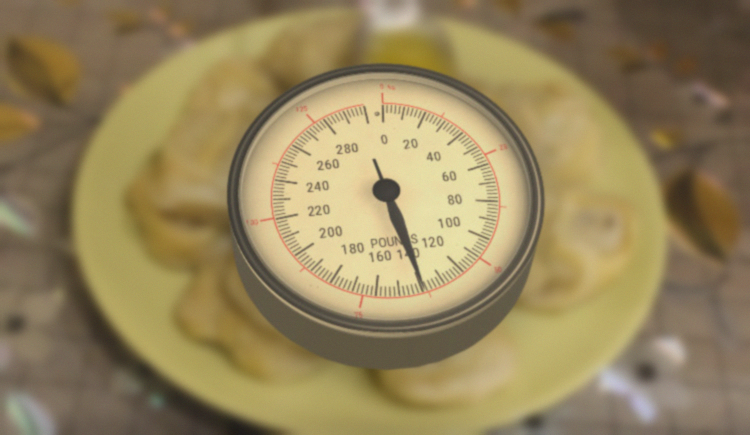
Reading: {"value": 140, "unit": "lb"}
